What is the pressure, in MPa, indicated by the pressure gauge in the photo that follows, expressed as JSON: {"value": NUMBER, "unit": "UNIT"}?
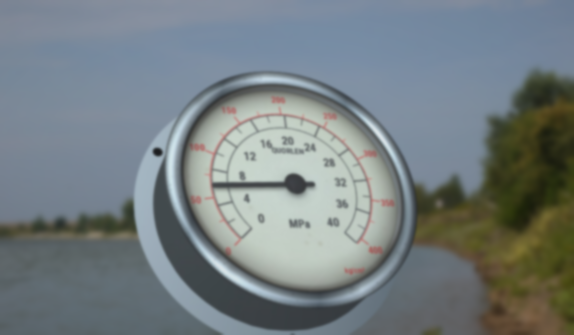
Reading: {"value": 6, "unit": "MPa"}
